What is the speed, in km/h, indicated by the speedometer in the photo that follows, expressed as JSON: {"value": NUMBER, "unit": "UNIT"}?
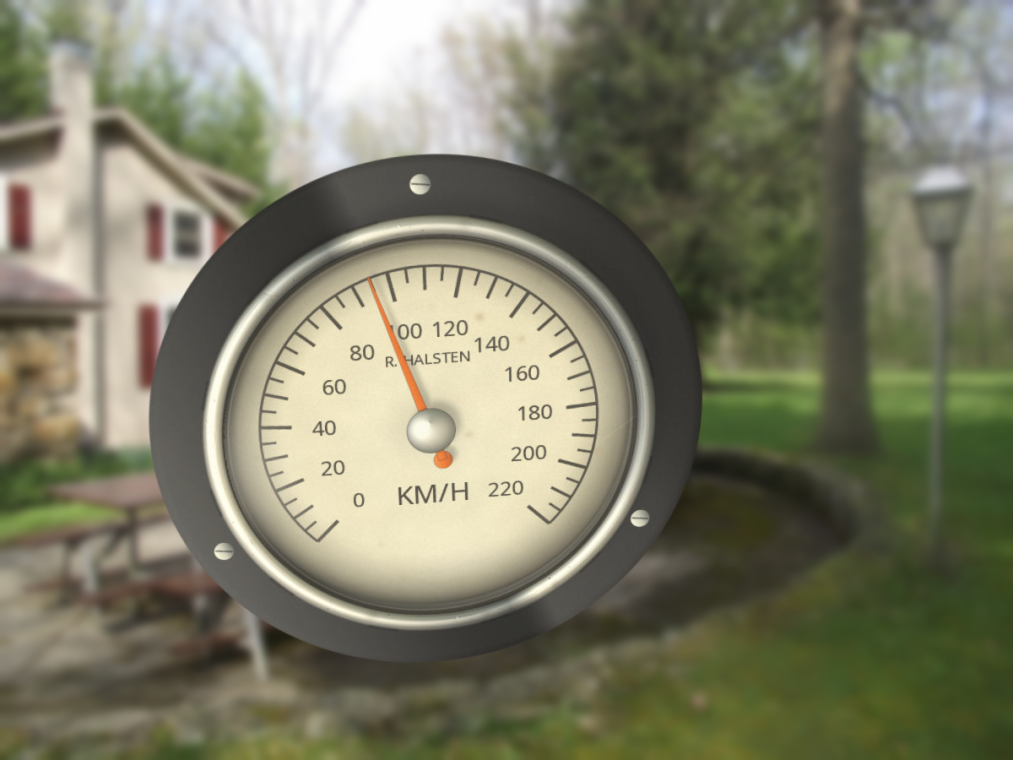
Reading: {"value": 95, "unit": "km/h"}
